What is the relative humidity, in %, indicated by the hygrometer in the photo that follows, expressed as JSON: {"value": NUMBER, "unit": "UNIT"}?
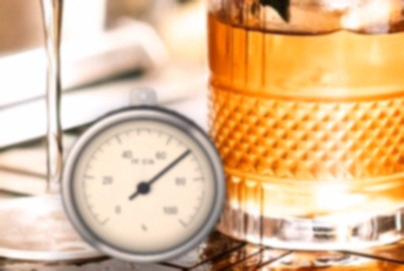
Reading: {"value": 68, "unit": "%"}
